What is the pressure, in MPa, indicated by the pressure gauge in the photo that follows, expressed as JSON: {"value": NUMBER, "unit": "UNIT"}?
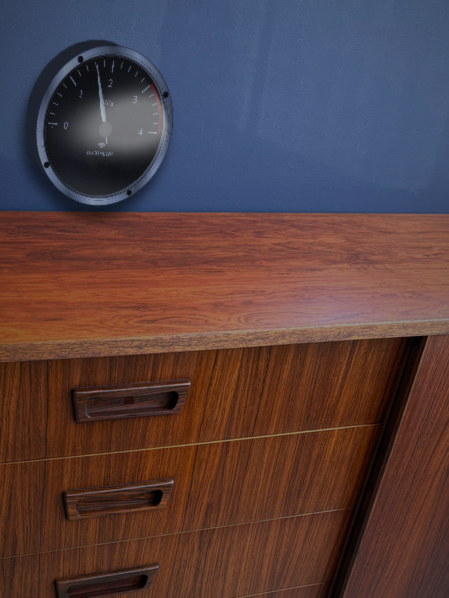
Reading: {"value": 1.6, "unit": "MPa"}
